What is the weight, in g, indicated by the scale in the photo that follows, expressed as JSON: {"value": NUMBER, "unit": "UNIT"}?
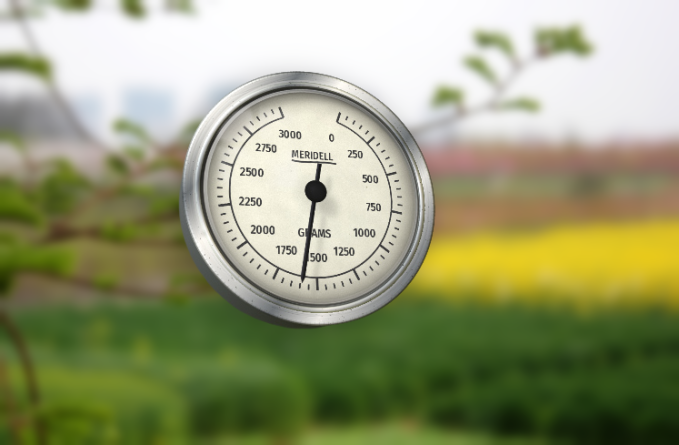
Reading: {"value": 1600, "unit": "g"}
